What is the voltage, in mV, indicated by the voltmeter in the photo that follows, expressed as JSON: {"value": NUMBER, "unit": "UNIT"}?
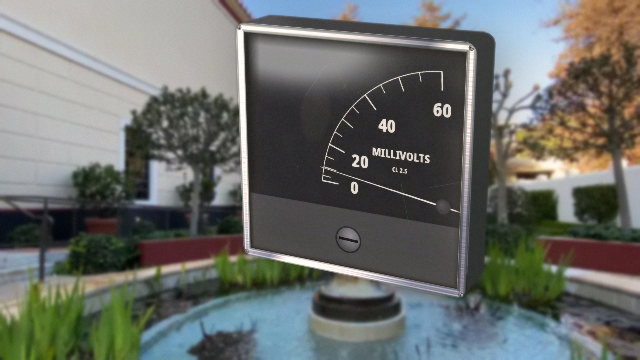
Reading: {"value": 10, "unit": "mV"}
